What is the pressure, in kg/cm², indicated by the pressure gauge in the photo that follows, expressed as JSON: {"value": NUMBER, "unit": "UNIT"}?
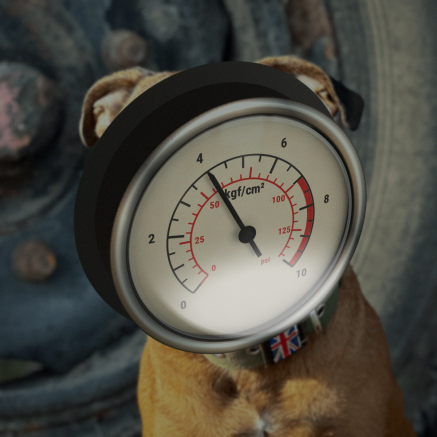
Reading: {"value": 4, "unit": "kg/cm²"}
